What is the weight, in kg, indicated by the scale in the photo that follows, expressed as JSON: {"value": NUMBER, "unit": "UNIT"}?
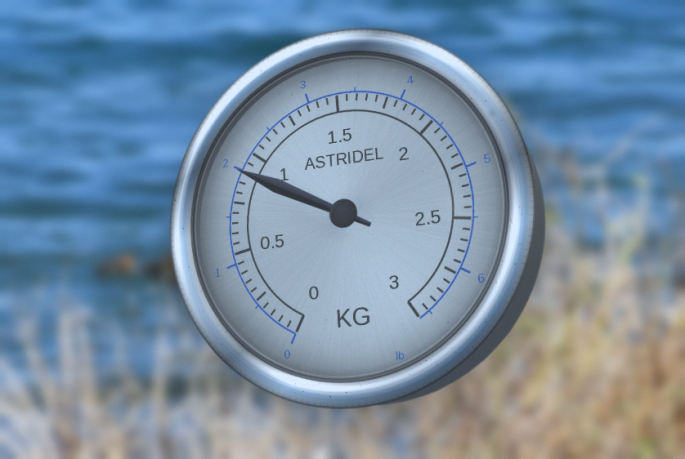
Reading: {"value": 0.9, "unit": "kg"}
